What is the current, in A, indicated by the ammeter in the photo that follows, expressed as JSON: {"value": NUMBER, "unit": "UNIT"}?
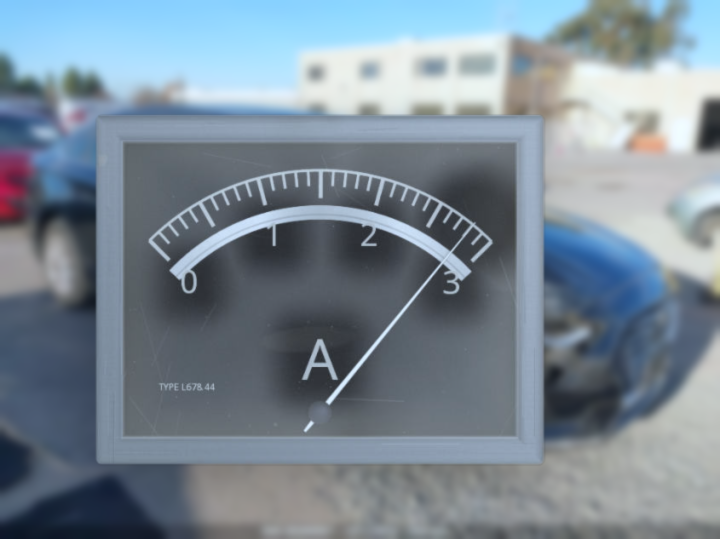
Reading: {"value": 2.8, "unit": "A"}
